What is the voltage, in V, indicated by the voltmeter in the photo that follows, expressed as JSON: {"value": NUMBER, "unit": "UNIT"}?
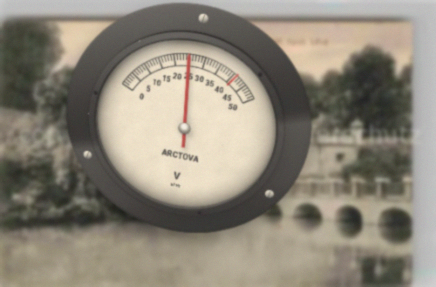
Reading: {"value": 25, "unit": "V"}
